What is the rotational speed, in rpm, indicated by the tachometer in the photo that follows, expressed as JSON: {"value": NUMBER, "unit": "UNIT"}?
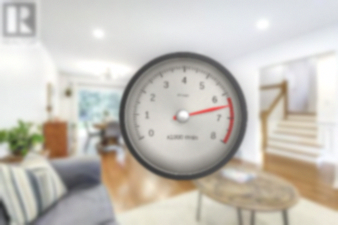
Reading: {"value": 6500, "unit": "rpm"}
